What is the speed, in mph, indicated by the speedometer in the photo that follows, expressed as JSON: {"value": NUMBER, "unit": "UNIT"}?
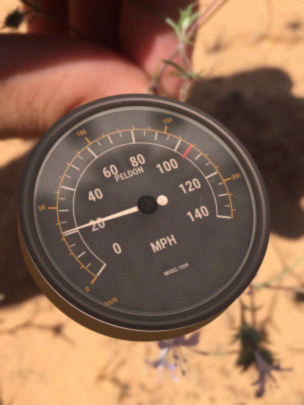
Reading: {"value": 20, "unit": "mph"}
